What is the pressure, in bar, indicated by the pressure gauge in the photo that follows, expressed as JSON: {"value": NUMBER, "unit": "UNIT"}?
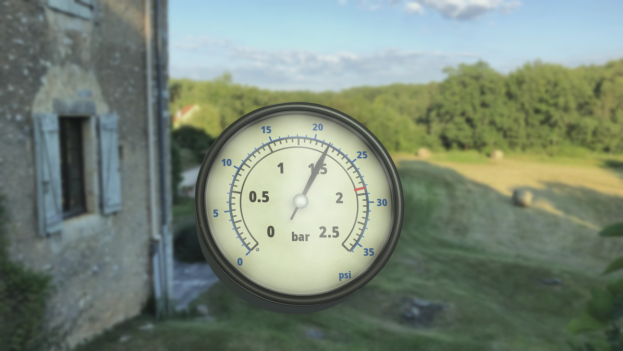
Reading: {"value": 1.5, "unit": "bar"}
